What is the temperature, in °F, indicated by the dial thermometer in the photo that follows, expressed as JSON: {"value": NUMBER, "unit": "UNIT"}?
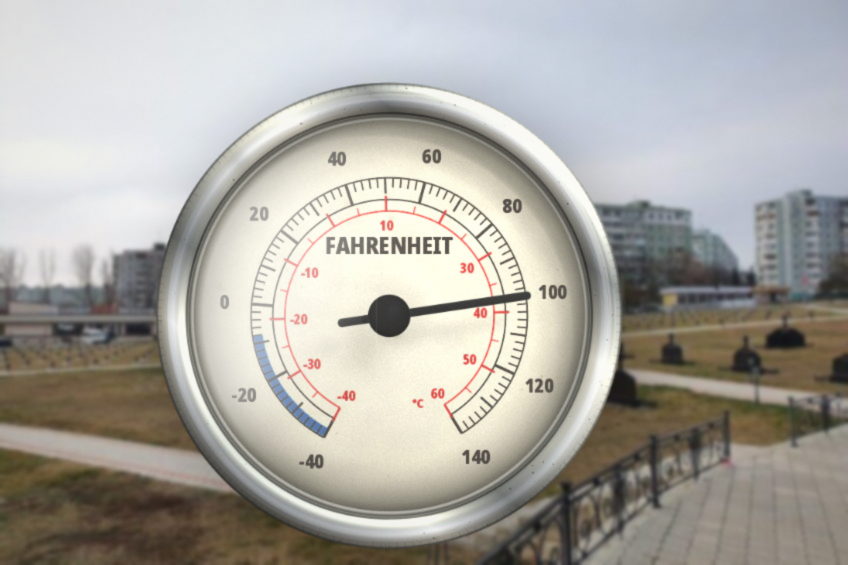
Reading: {"value": 100, "unit": "°F"}
